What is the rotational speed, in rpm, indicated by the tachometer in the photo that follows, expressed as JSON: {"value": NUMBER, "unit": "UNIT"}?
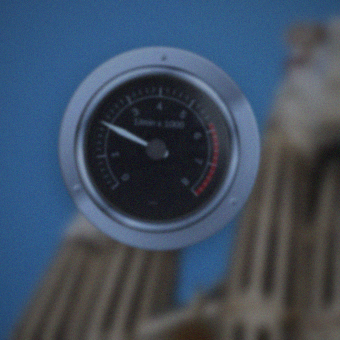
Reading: {"value": 2000, "unit": "rpm"}
